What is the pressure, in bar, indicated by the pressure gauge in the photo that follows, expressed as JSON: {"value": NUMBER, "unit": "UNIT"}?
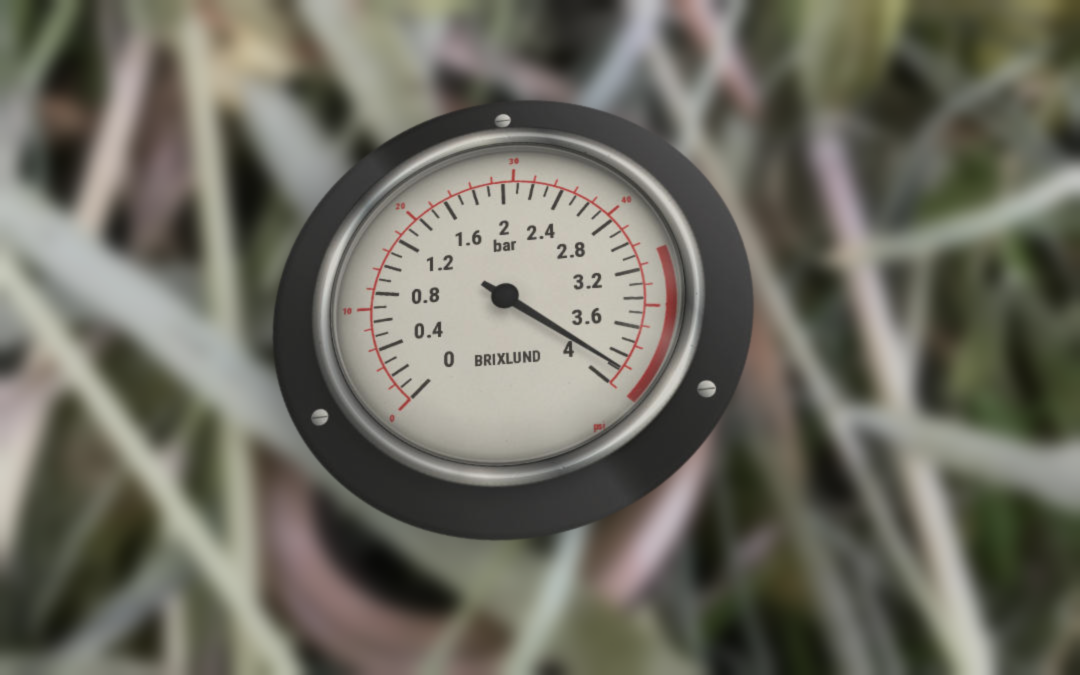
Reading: {"value": 3.9, "unit": "bar"}
